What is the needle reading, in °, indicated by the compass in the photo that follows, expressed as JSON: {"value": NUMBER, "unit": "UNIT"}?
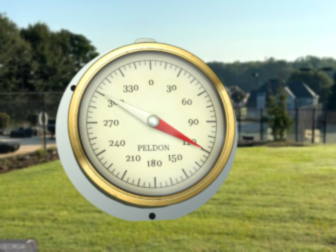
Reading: {"value": 120, "unit": "°"}
